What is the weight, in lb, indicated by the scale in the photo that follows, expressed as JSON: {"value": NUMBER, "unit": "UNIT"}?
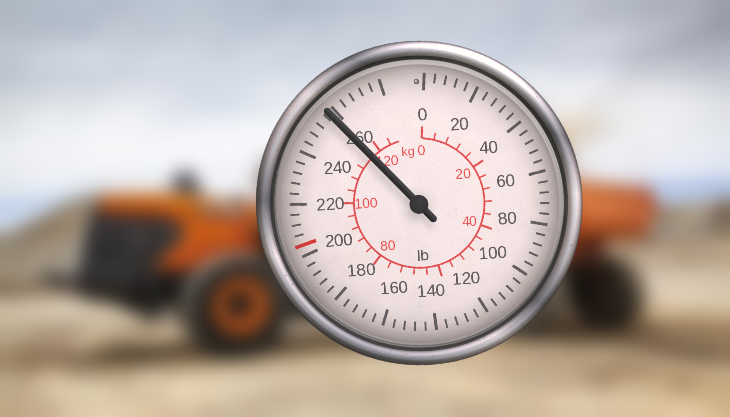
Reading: {"value": 258, "unit": "lb"}
